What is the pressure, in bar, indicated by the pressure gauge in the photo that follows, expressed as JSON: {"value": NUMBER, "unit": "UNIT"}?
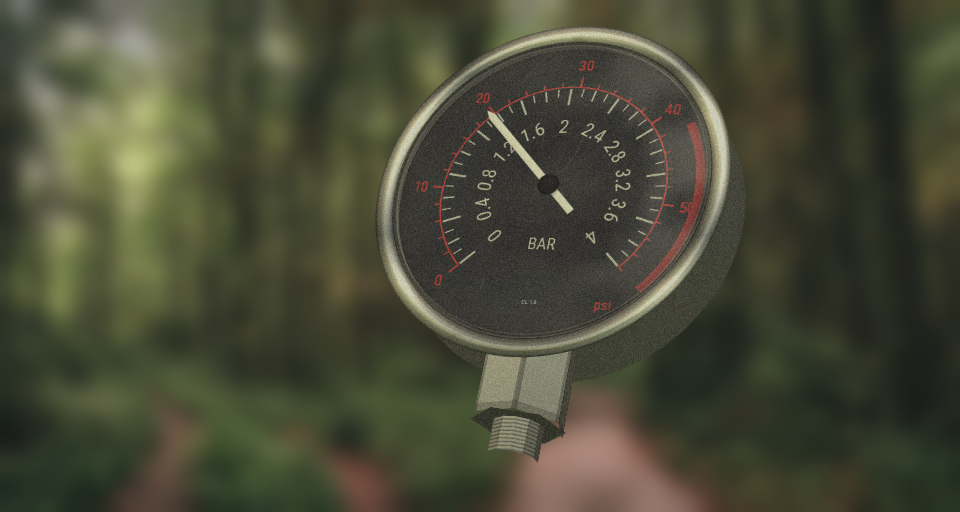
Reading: {"value": 1.35, "unit": "bar"}
